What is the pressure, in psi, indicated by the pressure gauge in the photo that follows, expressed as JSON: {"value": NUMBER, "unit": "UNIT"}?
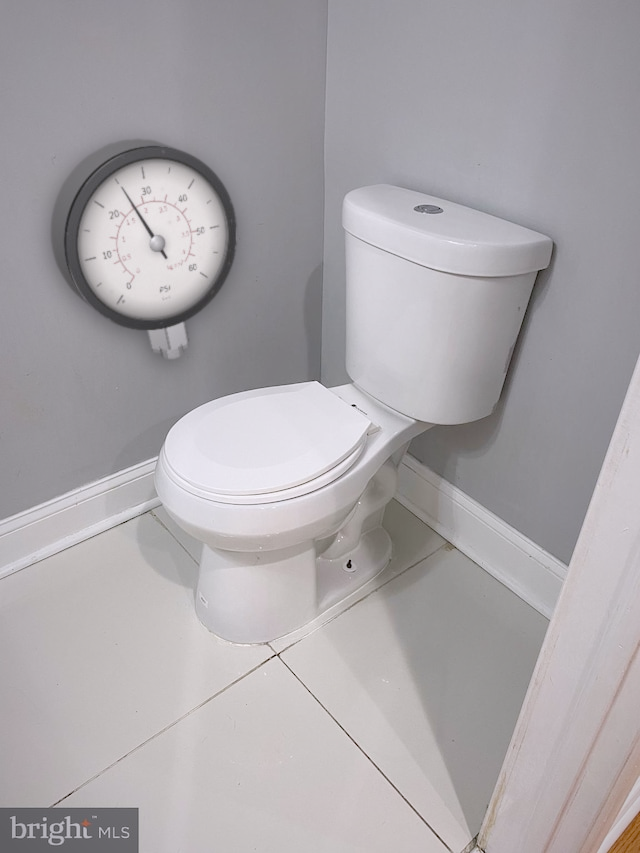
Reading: {"value": 25, "unit": "psi"}
